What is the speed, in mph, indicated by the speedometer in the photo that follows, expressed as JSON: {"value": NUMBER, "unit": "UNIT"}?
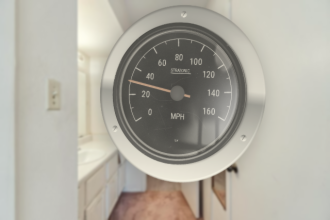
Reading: {"value": 30, "unit": "mph"}
